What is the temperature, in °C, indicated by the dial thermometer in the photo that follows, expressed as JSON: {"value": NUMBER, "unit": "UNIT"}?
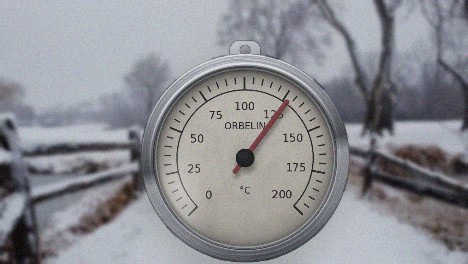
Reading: {"value": 127.5, "unit": "°C"}
